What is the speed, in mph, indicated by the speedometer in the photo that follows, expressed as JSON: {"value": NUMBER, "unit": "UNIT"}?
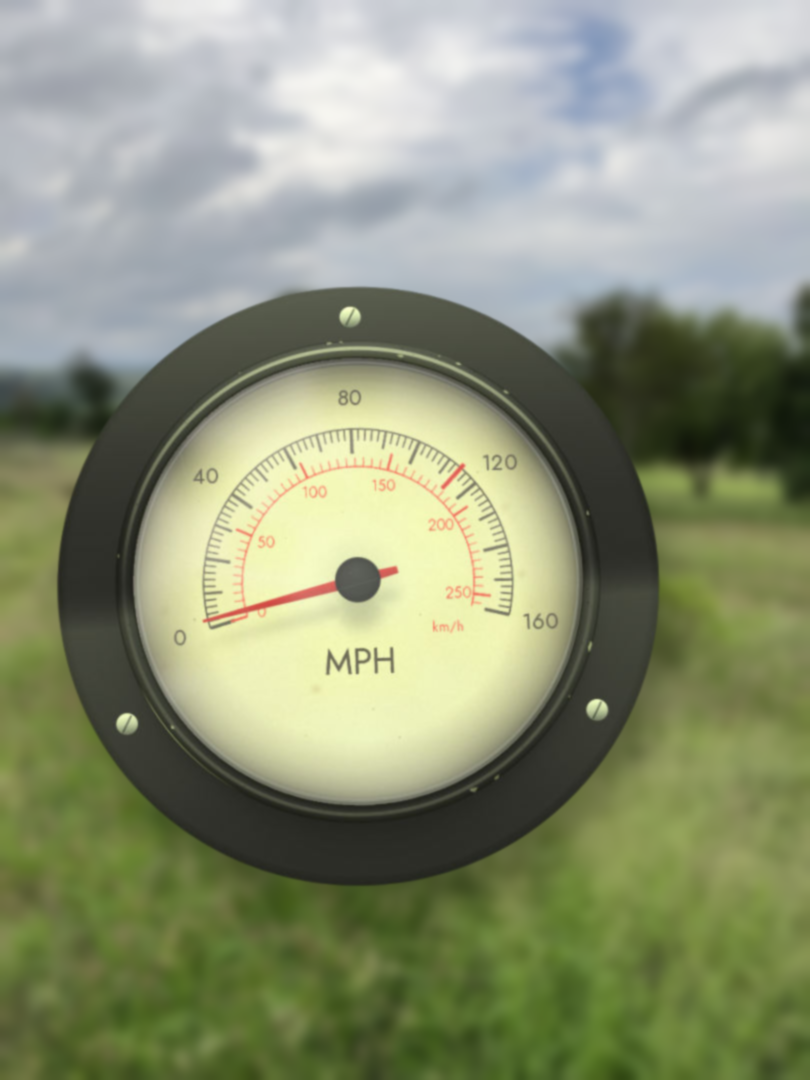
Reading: {"value": 2, "unit": "mph"}
